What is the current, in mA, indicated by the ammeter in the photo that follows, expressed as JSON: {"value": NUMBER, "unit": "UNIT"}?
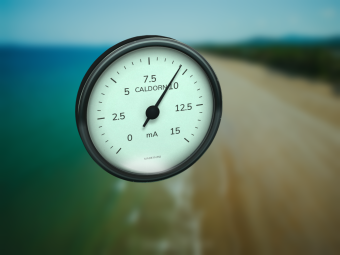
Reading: {"value": 9.5, "unit": "mA"}
